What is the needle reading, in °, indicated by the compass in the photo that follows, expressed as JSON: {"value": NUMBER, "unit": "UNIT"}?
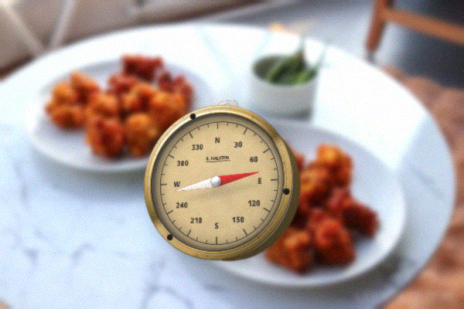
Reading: {"value": 80, "unit": "°"}
